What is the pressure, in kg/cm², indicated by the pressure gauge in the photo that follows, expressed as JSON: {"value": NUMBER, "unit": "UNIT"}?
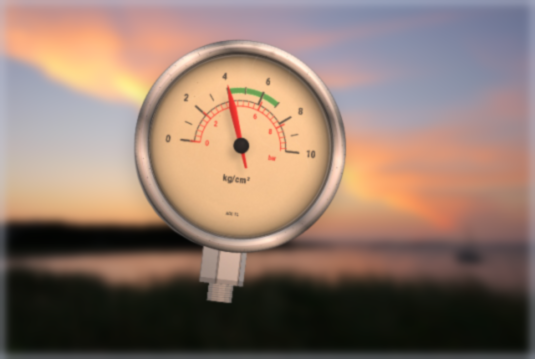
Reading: {"value": 4, "unit": "kg/cm²"}
